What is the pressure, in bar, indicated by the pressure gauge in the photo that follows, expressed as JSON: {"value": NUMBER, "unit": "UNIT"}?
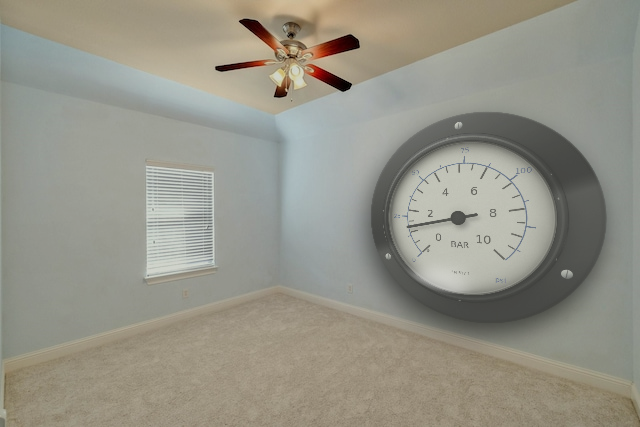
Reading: {"value": 1.25, "unit": "bar"}
